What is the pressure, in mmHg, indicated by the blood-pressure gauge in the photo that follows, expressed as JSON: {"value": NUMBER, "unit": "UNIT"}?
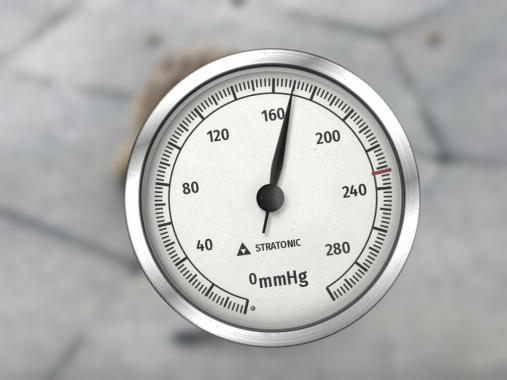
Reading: {"value": 170, "unit": "mmHg"}
